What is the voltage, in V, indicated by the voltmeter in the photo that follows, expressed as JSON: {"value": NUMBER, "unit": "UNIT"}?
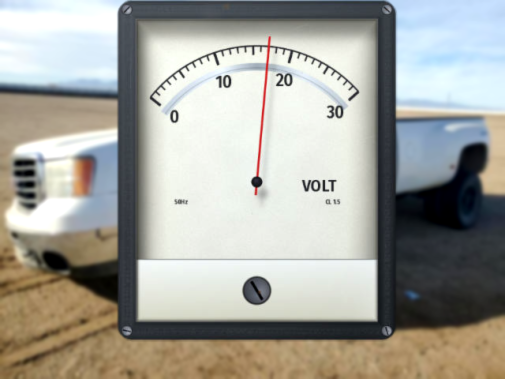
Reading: {"value": 17, "unit": "V"}
